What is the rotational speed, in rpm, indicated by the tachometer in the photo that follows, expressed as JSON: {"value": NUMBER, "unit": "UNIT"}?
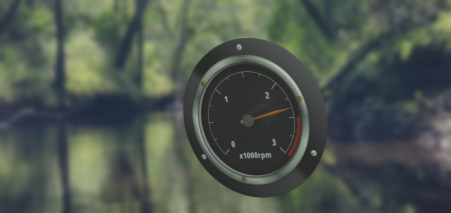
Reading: {"value": 2375, "unit": "rpm"}
